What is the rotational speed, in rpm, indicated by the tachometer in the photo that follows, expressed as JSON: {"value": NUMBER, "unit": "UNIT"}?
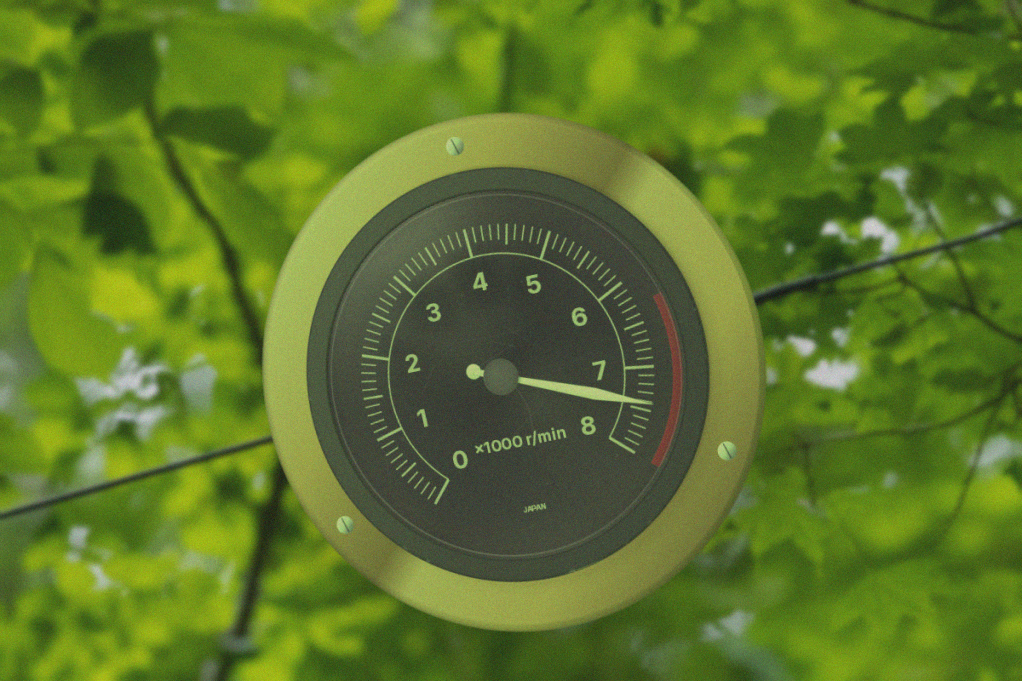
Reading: {"value": 7400, "unit": "rpm"}
